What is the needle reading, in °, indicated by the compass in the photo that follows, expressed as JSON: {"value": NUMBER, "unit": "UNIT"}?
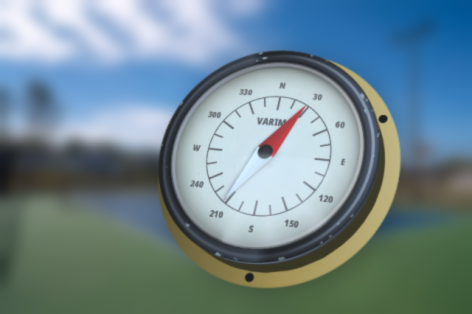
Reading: {"value": 30, "unit": "°"}
